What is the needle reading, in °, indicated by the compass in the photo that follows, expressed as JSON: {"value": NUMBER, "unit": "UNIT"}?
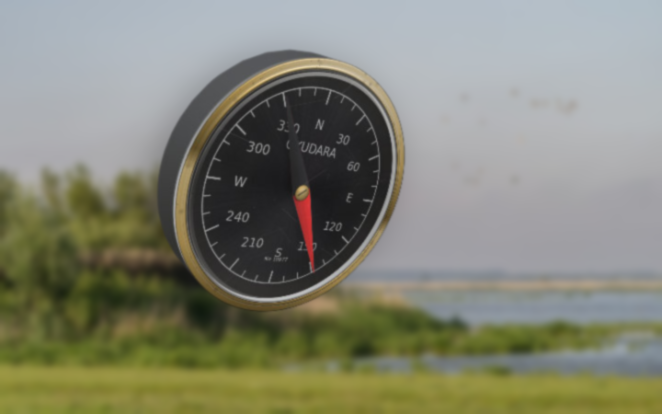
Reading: {"value": 150, "unit": "°"}
